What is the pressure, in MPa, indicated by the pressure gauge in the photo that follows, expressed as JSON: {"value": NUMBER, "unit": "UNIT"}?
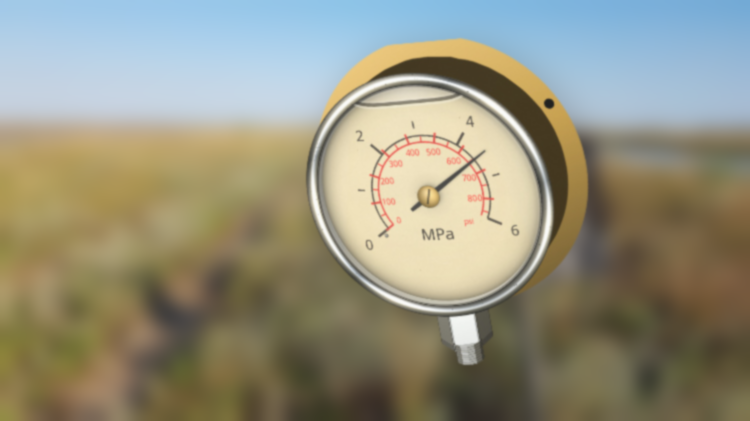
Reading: {"value": 4.5, "unit": "MPa"}
